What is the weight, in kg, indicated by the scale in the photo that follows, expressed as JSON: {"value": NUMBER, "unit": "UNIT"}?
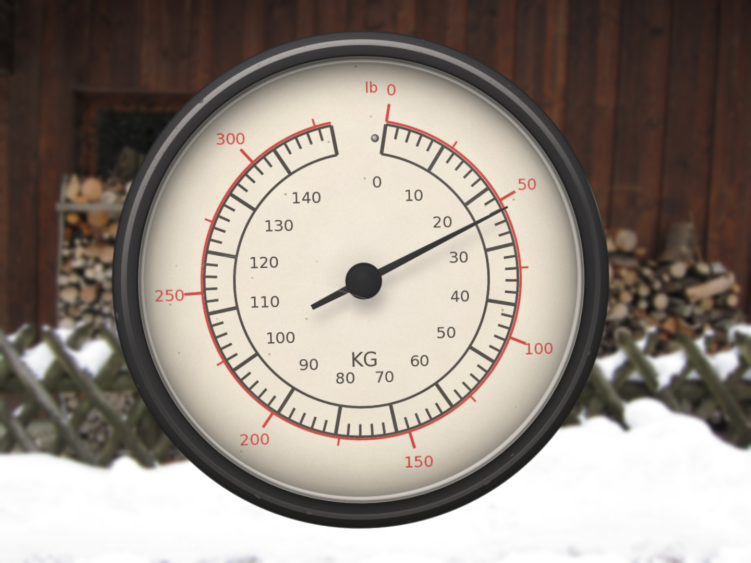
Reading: {"value": 24, "unit": "kg"}
